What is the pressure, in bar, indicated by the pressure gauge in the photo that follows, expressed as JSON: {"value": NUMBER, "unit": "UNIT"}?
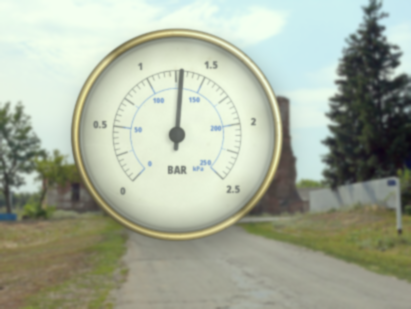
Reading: {"value": 1.3, "unit": "bar"}
